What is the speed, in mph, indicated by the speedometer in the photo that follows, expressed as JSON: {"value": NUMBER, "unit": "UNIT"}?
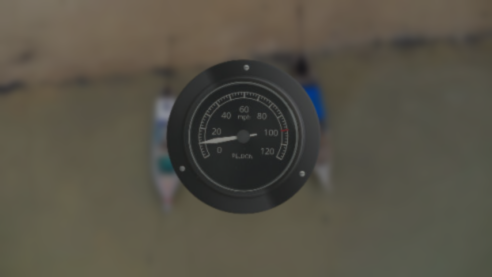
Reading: {"value": 10, "unit": "mph"}
